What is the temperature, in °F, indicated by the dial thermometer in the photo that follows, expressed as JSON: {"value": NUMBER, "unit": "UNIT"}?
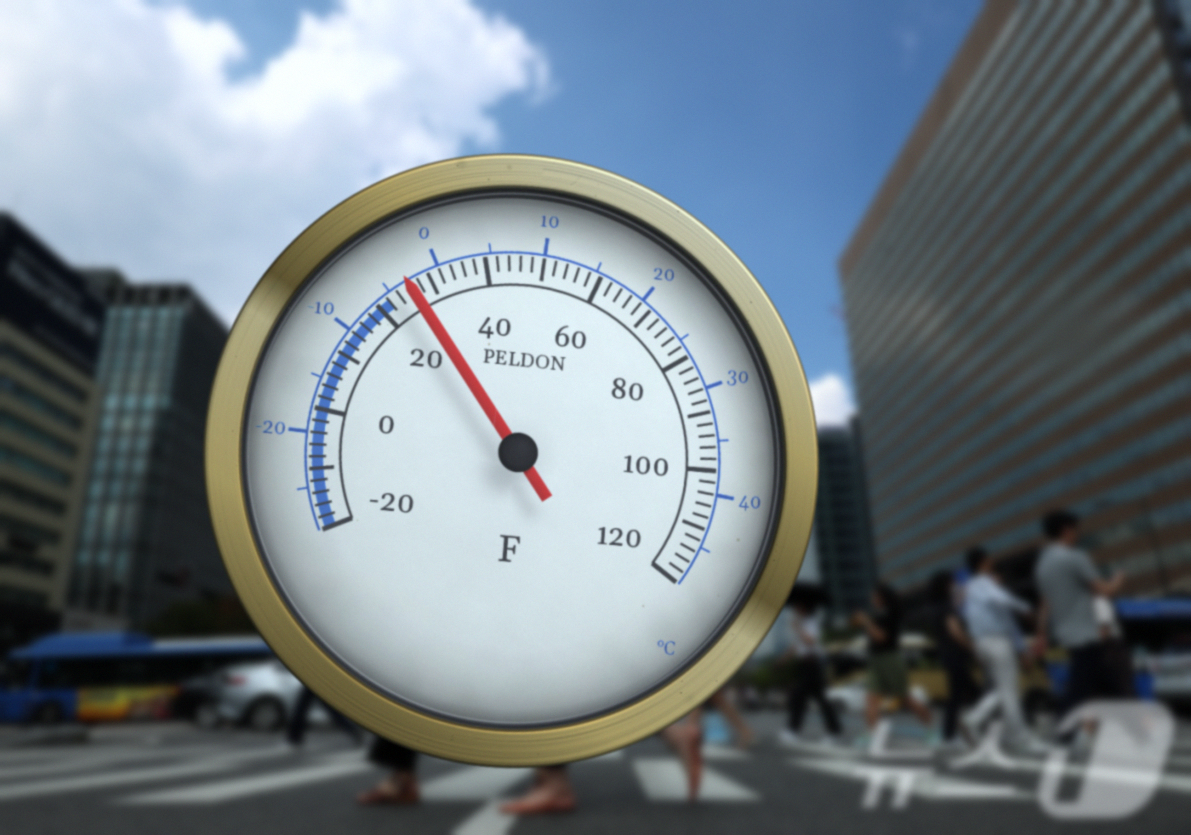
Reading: {"value": 26, "unit": "°F"}
